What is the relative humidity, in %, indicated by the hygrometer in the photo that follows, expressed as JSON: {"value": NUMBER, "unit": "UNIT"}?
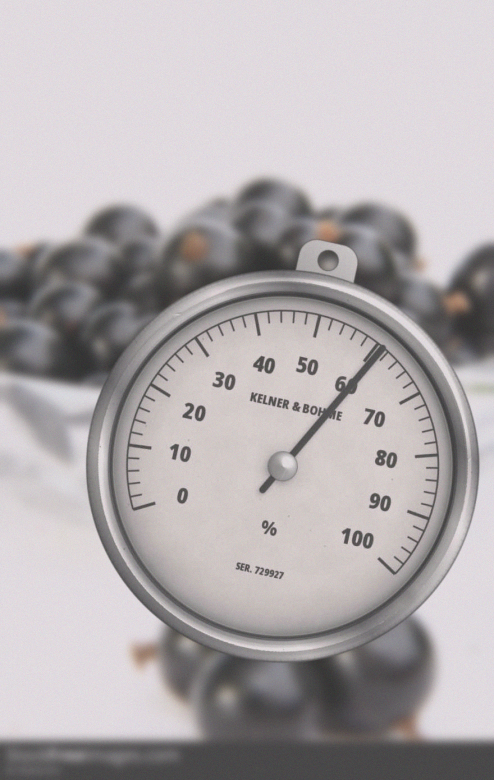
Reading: {"value": 61, "unit": "%"}
